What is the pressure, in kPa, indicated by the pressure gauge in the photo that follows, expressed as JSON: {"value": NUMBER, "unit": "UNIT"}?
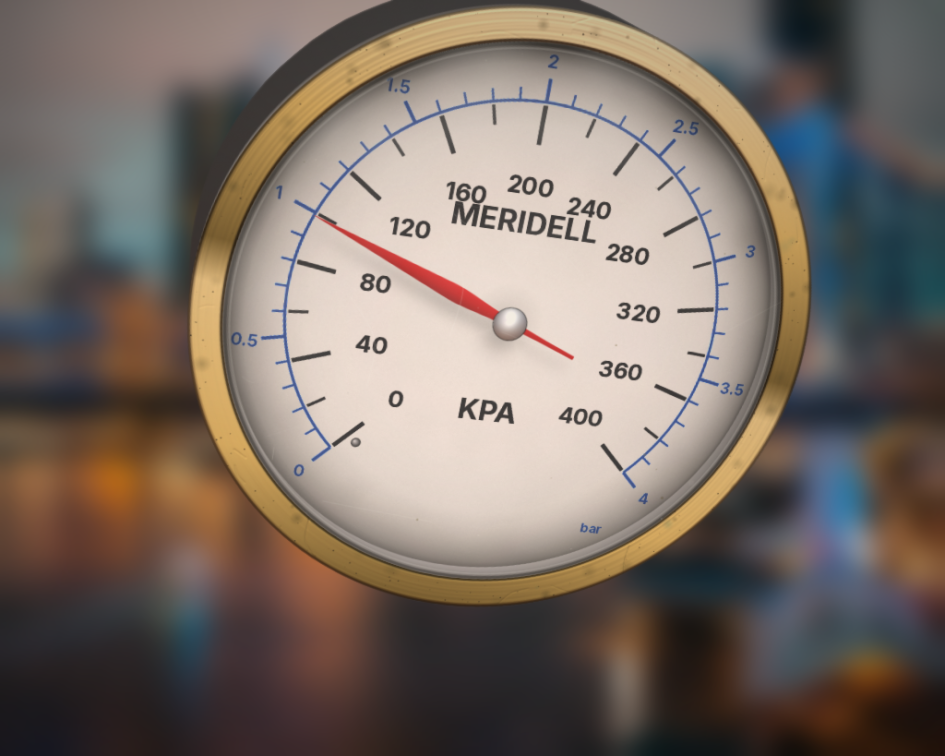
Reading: {"value": 100, "unit": "kPa"}
